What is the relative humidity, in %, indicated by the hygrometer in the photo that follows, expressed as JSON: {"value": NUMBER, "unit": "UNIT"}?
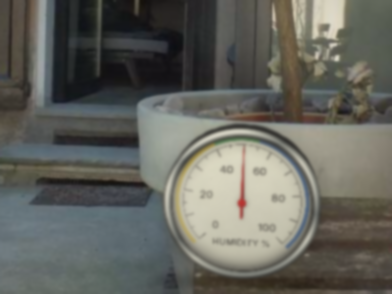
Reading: {"value": 50, "unit": "%"}
